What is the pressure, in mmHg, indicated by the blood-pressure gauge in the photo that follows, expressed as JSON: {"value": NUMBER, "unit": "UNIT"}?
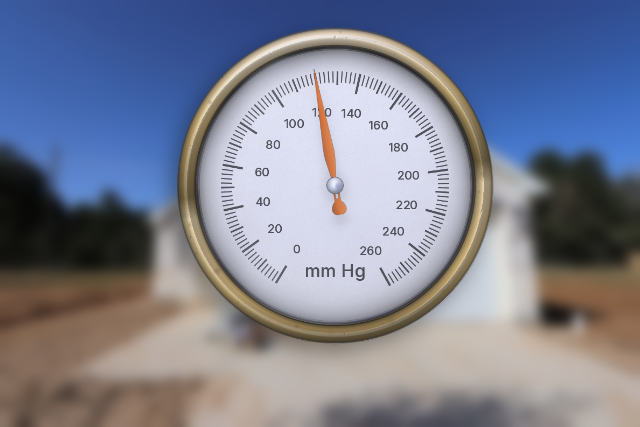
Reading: {"value": 120, "unit": "mmHg"}
